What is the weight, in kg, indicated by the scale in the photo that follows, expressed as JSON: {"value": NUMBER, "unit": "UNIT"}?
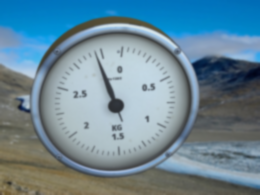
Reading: {"value": 2.95, "unit": "kg"}
